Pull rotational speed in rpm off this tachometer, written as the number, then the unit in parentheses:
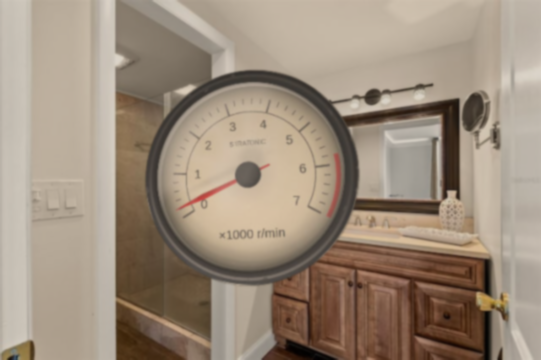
200 (rpm)
